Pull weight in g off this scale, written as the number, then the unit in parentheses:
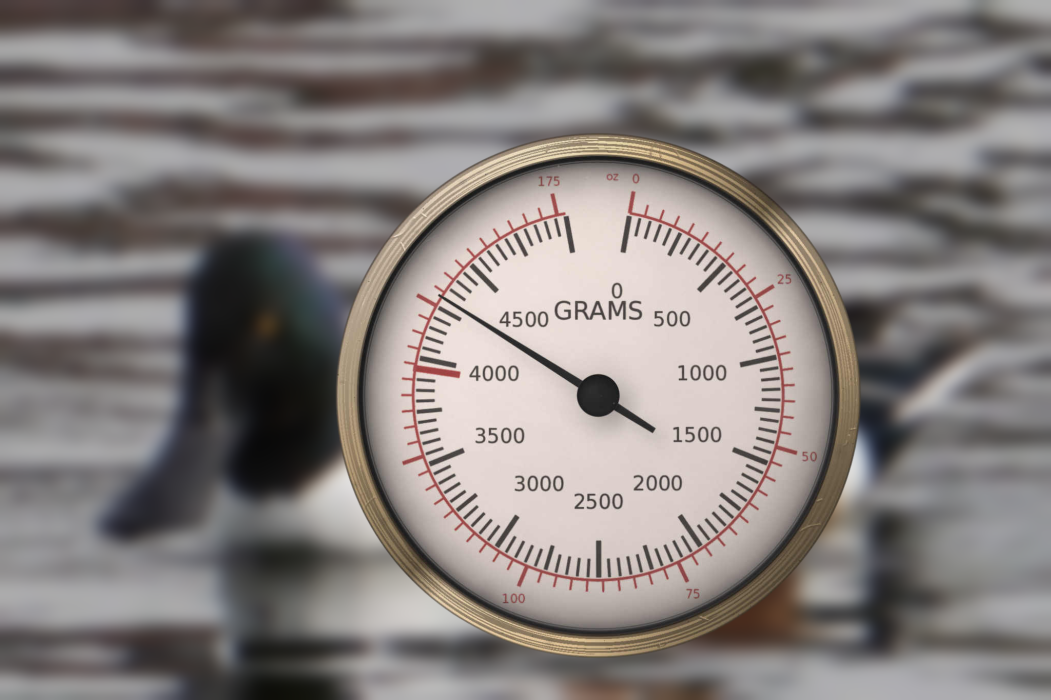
4300 (g)
